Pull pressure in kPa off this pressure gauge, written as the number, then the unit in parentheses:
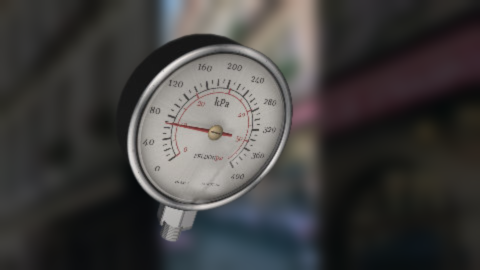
70 (kPa)
